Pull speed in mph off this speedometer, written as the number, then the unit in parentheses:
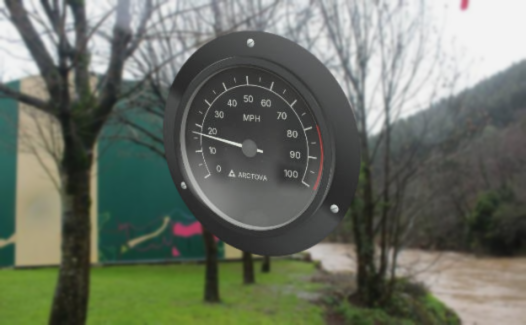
17.5 (mph)
